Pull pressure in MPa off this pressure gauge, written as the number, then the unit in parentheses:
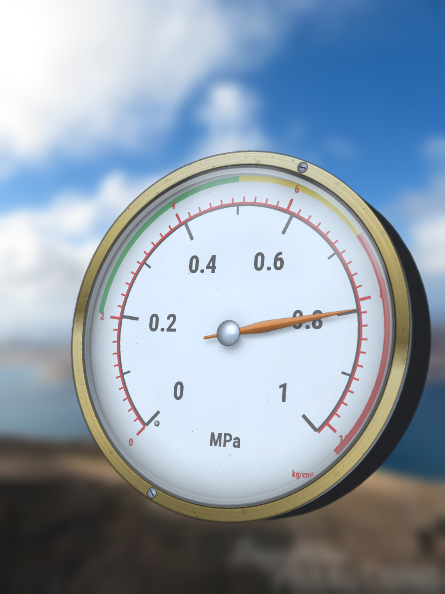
0.8 (MPa)
